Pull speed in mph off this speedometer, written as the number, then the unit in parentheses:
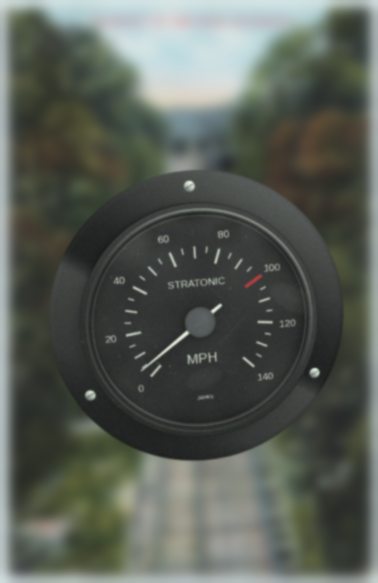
5 (mph)
